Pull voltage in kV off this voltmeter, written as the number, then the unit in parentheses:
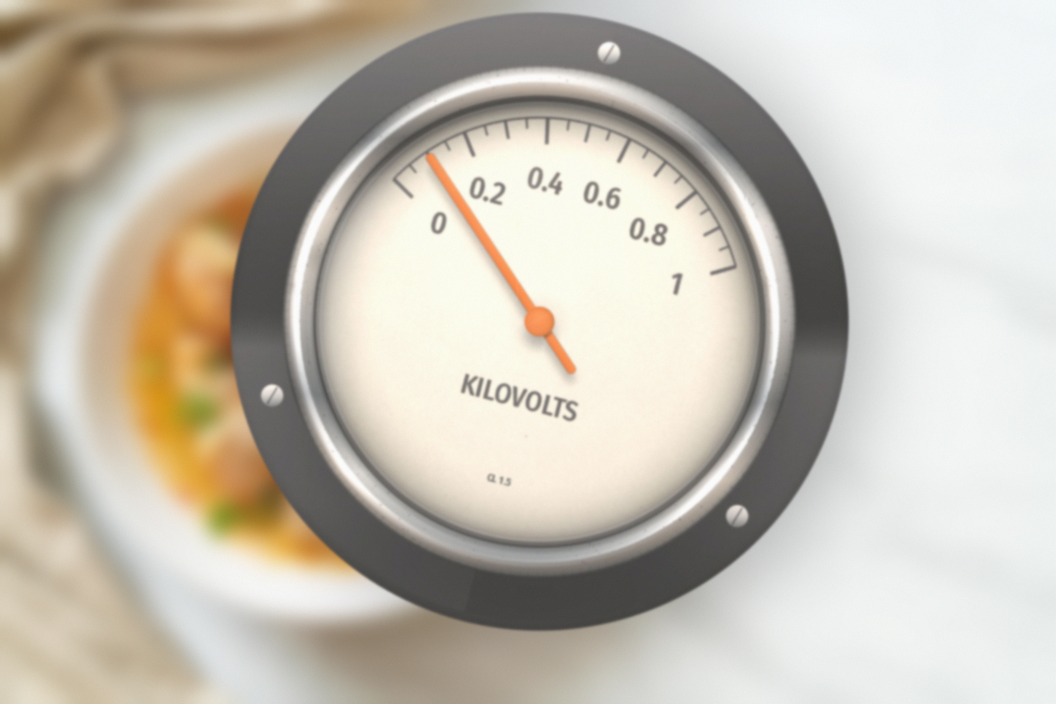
0.1 (kV)
